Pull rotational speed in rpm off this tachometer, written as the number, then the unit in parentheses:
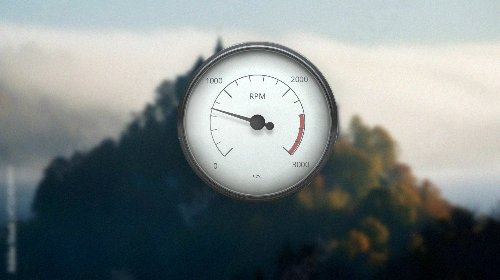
700 (rpm)
